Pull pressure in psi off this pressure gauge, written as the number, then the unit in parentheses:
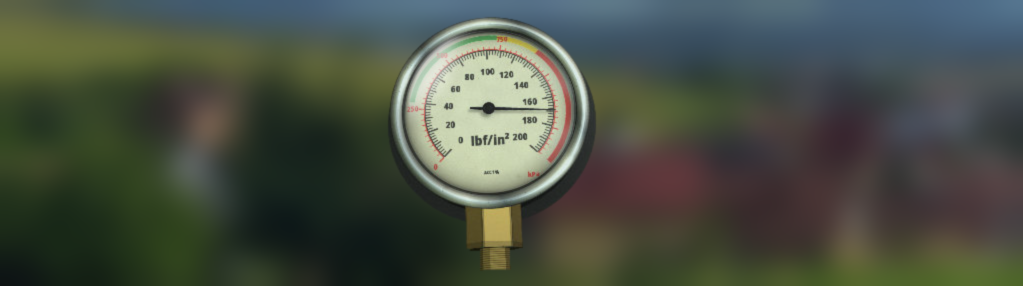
170 (psi)
